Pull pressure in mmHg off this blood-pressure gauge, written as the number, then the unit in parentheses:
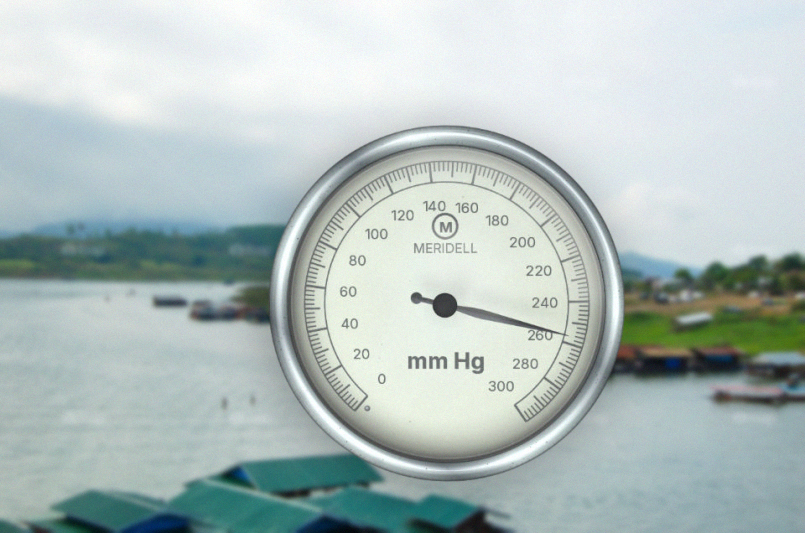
256 (mmHg)
